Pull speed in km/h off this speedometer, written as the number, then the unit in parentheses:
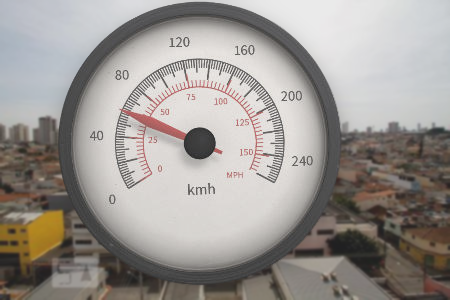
60 (km/h)
